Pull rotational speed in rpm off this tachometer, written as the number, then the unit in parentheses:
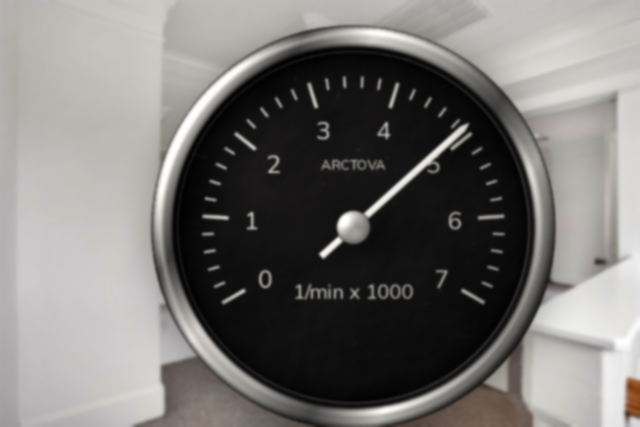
4900 (rpm)
